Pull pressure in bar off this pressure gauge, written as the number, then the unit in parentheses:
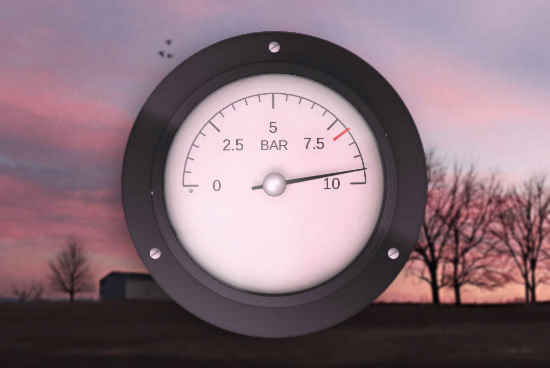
9.5 (bar)
